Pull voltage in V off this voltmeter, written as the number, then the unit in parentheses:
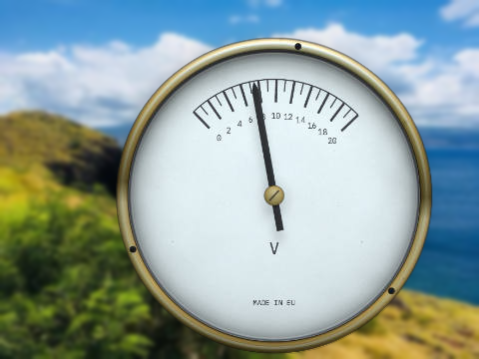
7.5 (V)
